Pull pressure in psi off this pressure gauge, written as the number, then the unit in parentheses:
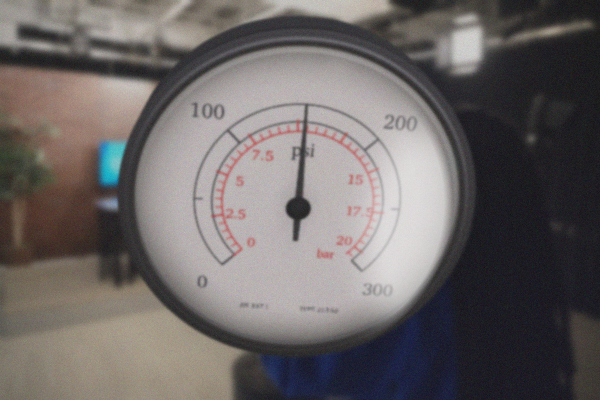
150 (psi)
